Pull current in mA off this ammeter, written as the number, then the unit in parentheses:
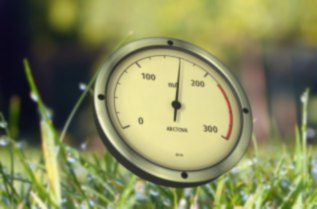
160 (mA)
